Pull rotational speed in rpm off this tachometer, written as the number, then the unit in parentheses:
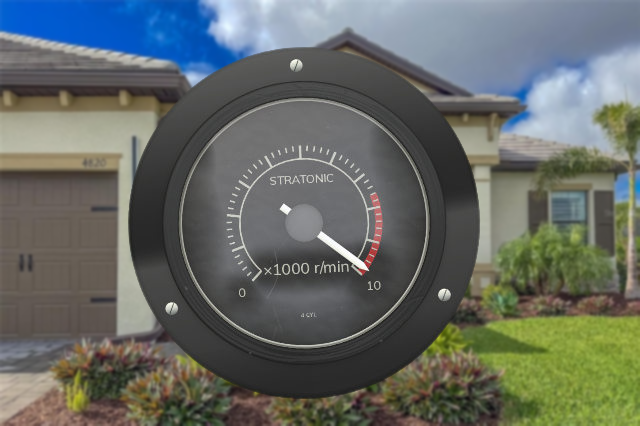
9800 (rpm)
